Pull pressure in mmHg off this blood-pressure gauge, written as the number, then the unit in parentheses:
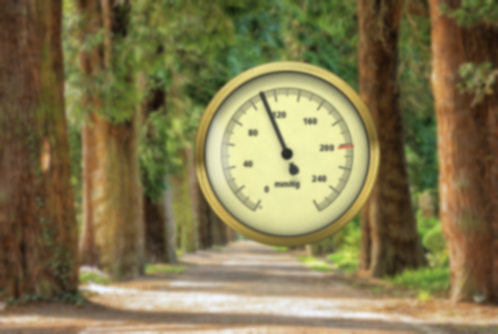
110 (mmHg)
